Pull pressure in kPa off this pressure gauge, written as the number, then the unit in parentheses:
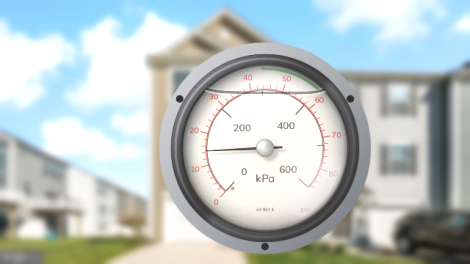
100 (kPa)
